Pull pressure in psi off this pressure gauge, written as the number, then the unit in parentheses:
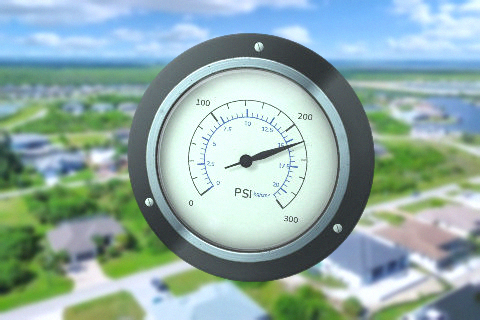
220 (psi)
